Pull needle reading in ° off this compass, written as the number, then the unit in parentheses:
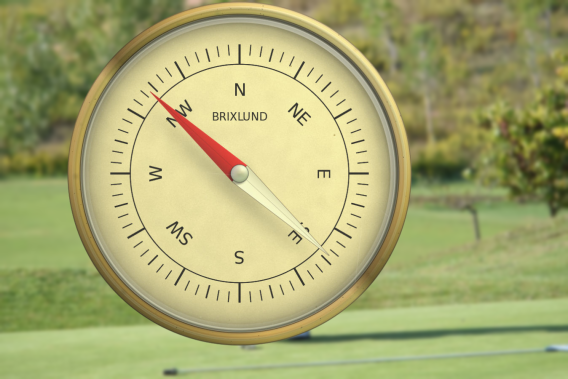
312.5 (°)
